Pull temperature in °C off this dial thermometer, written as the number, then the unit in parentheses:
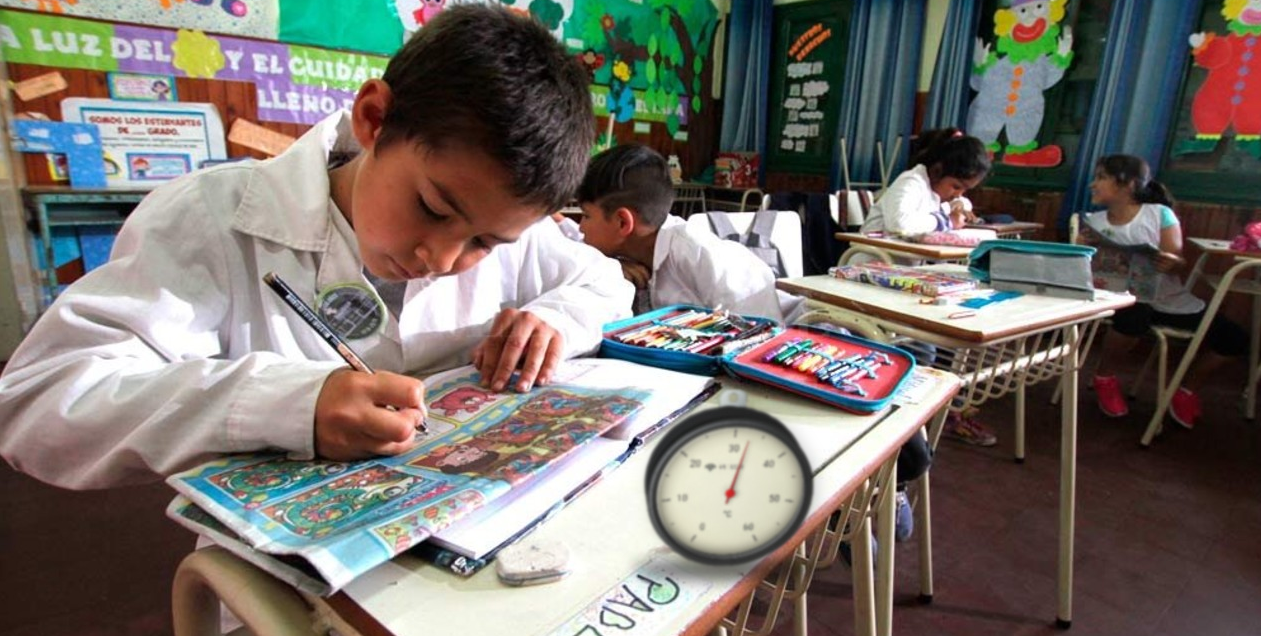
32.5 (°C)
